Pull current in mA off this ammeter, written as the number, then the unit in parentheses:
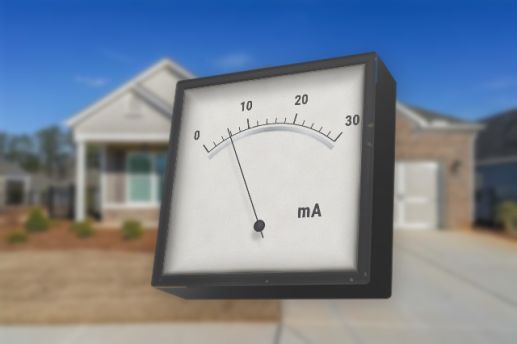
6 (mA)
